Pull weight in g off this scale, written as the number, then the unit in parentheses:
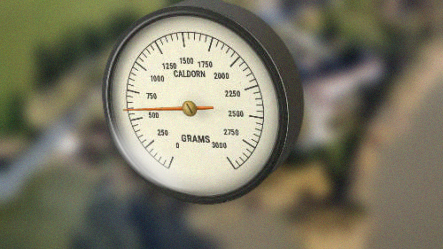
600 (g)
